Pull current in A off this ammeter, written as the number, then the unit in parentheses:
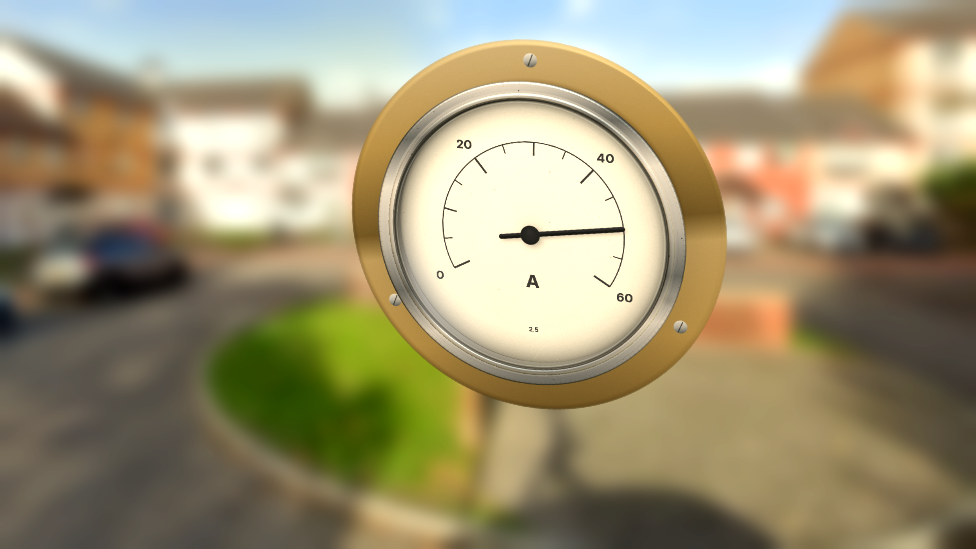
50 (A)
